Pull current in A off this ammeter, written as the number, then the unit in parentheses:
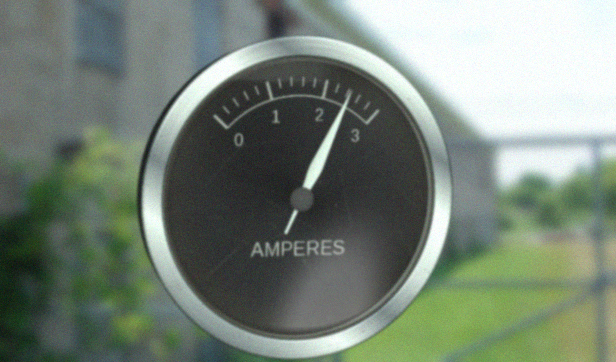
2.4 (A)
